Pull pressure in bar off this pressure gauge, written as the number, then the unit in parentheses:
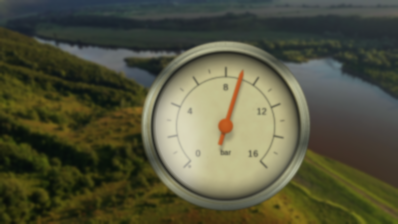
9 (bar)
